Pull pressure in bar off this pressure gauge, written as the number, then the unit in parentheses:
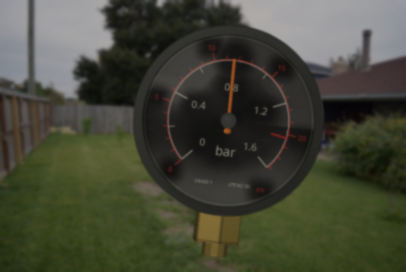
0.8 (bar)
